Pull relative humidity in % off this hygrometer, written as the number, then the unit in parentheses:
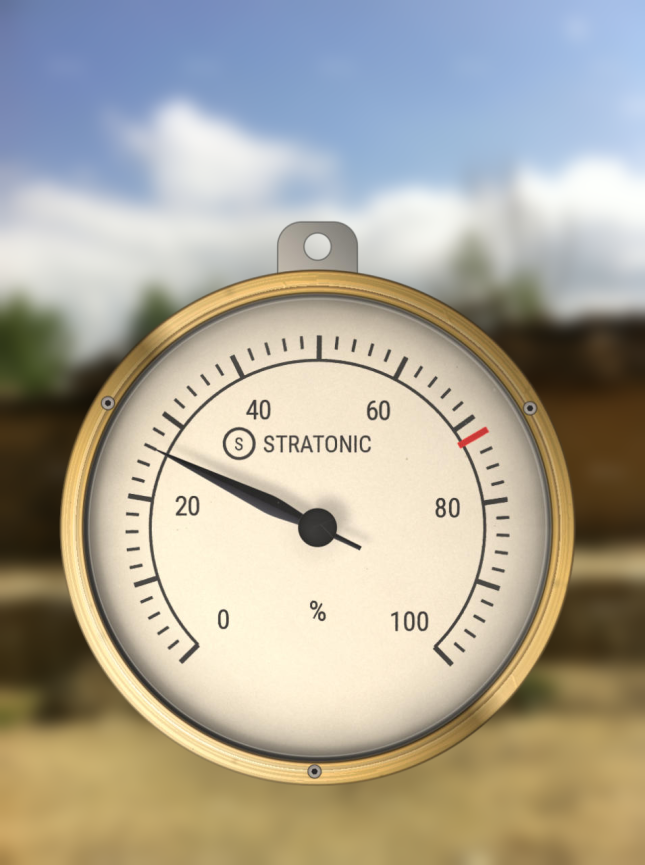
26 (%)
